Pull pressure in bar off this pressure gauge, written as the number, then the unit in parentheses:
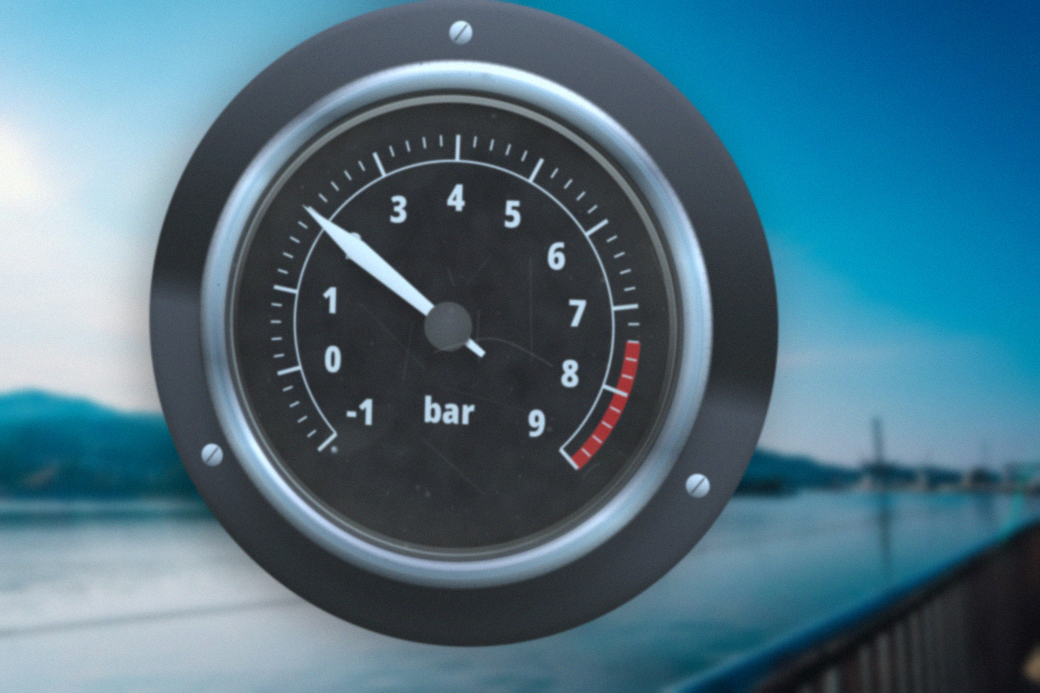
2 (bar)
